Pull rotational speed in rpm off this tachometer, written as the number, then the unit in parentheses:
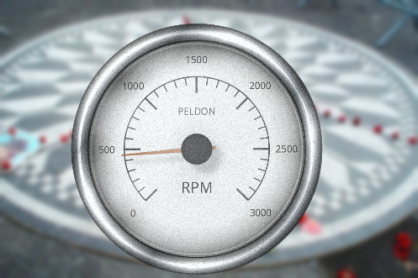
450 (rpm)
